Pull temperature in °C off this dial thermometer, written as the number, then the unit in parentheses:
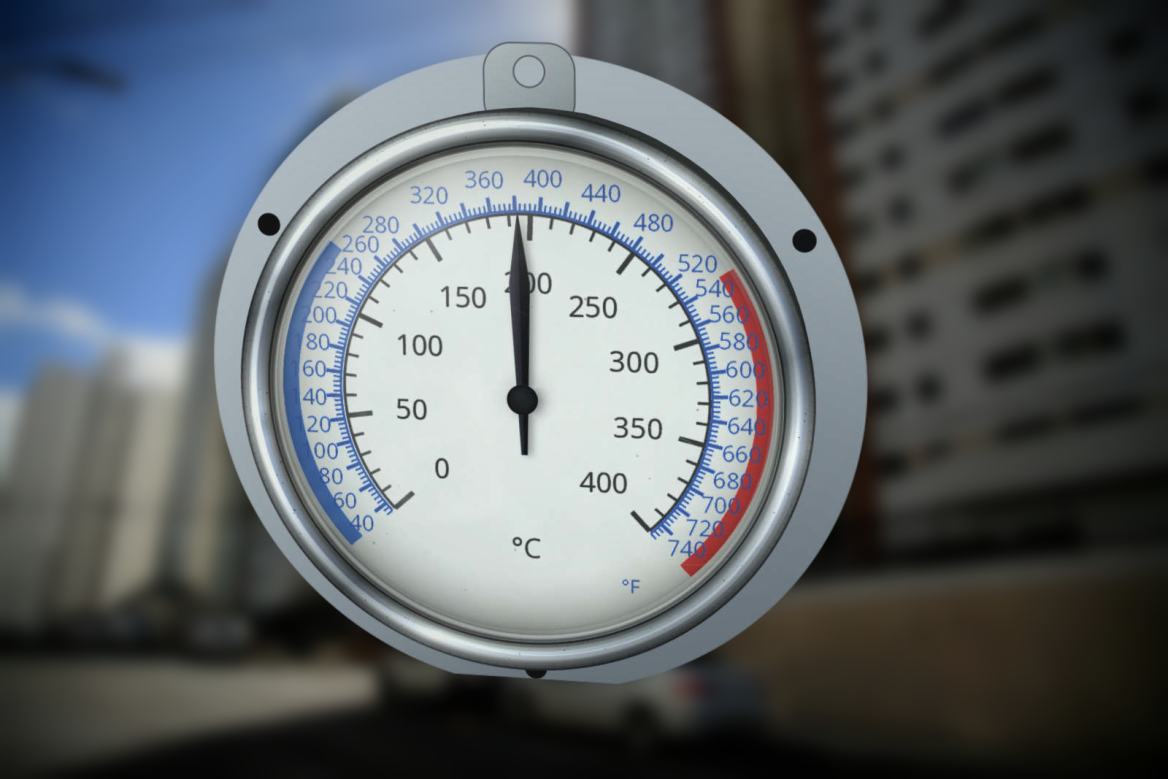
195 (°C)
